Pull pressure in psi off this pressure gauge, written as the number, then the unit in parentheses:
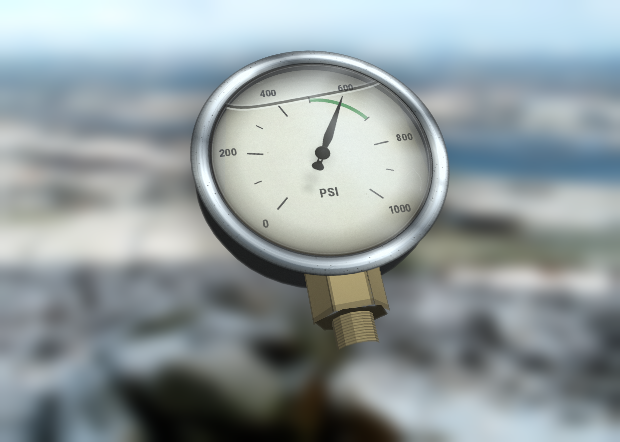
600 (psi)
